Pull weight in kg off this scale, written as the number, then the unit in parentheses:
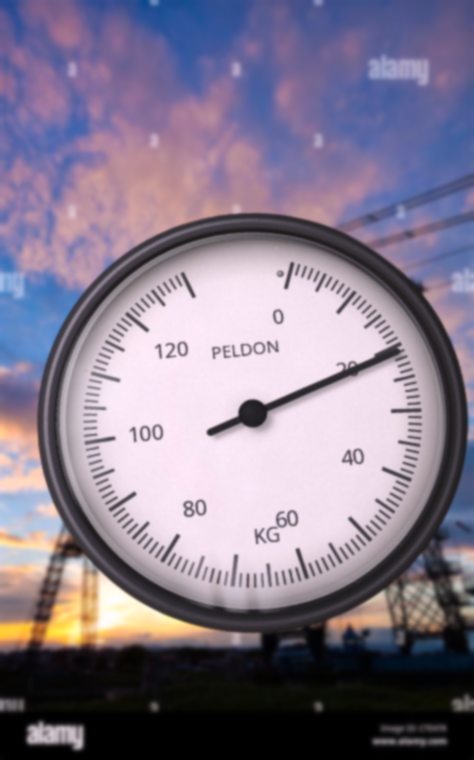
21 (kg)
